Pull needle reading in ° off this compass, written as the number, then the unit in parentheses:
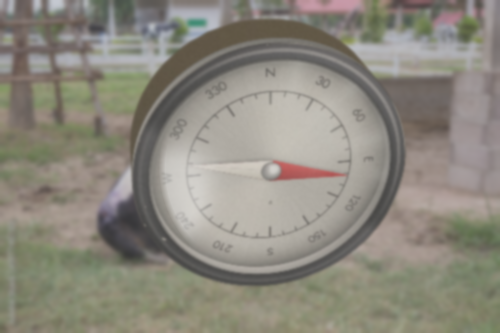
100 (°)
